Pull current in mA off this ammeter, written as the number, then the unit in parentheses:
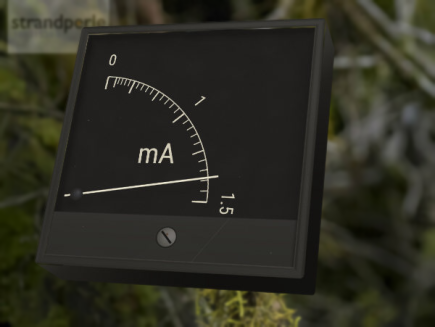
1.4 (mA)
